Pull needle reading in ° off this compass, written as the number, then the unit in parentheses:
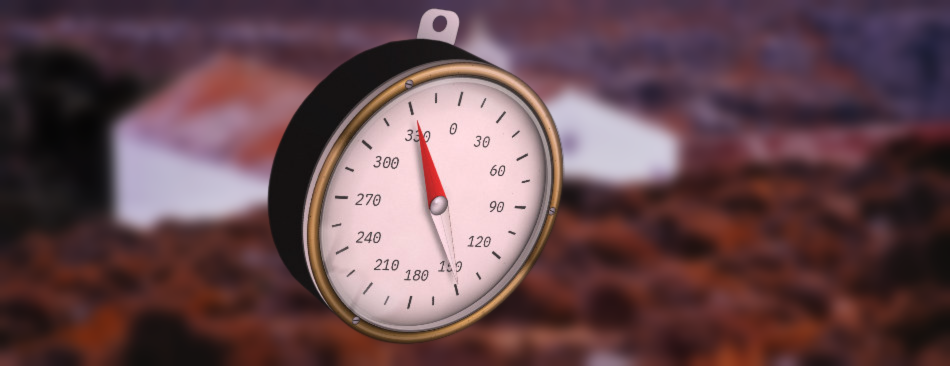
330 (°)
